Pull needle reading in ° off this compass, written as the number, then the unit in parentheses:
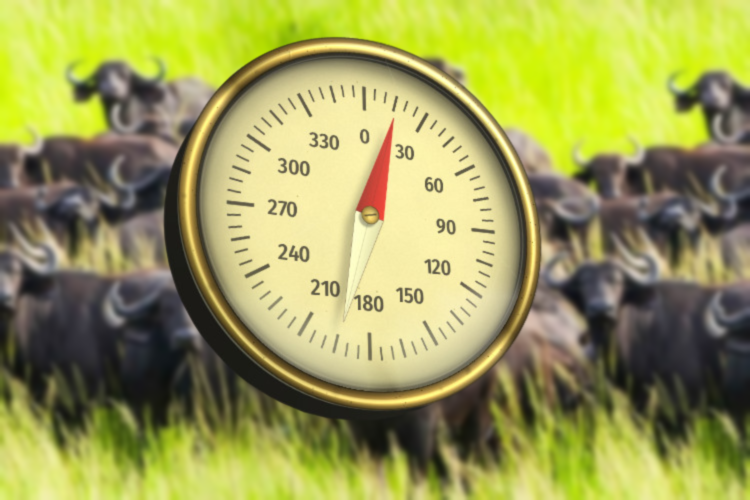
15 (°)
